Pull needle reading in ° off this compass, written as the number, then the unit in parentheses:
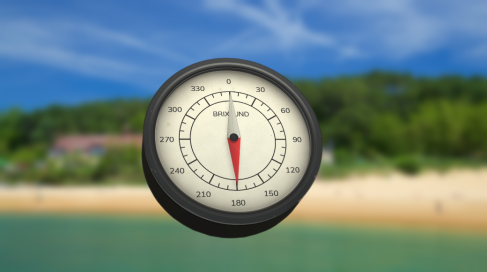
180 (°)
